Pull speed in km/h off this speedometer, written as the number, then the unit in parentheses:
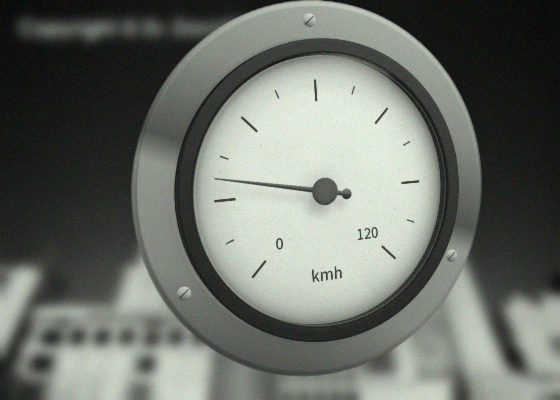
25 (km/h)
